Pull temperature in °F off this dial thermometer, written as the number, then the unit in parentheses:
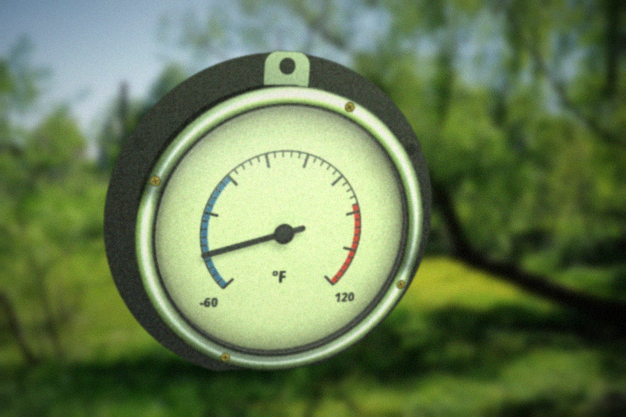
-40 (°F)
